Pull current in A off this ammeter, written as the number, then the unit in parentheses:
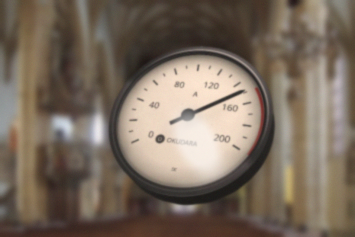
150 (A)
